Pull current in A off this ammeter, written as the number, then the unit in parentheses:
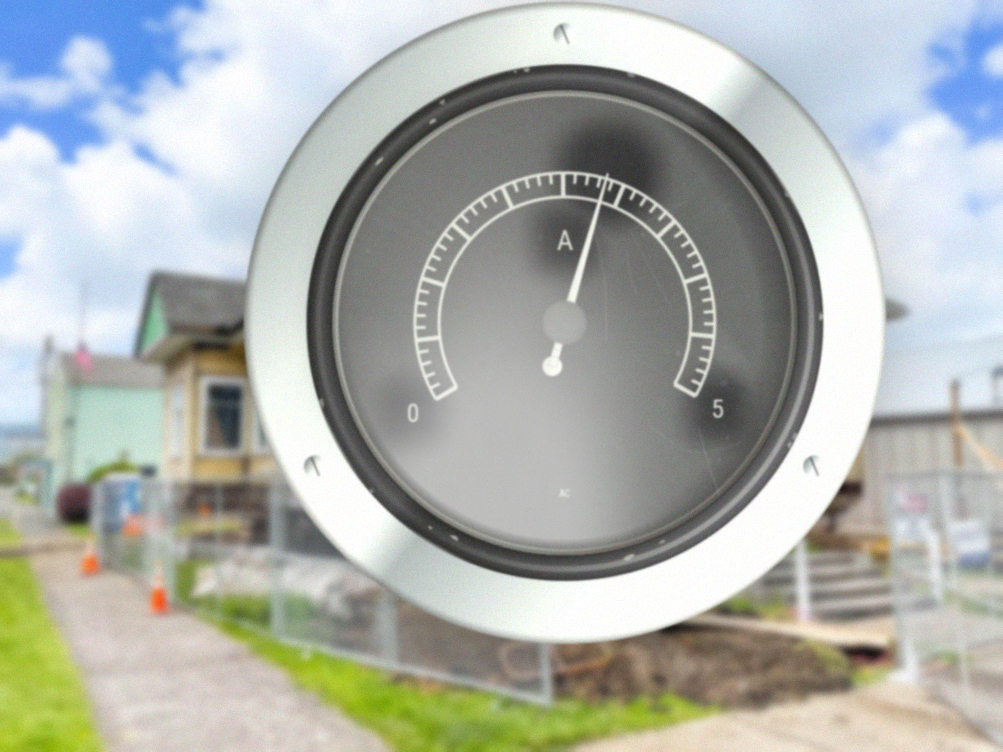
2.85 (A)
